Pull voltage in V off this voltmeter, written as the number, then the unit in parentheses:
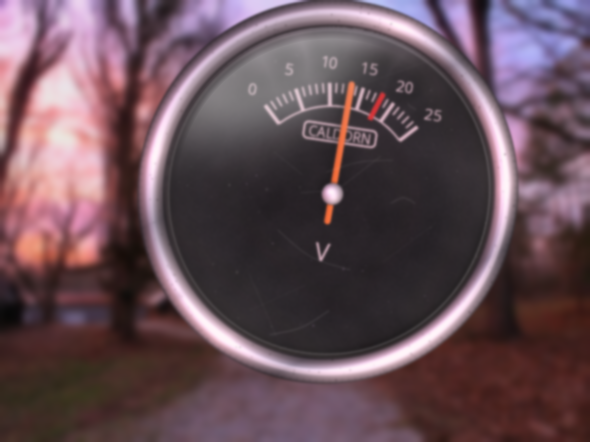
13 (V)
